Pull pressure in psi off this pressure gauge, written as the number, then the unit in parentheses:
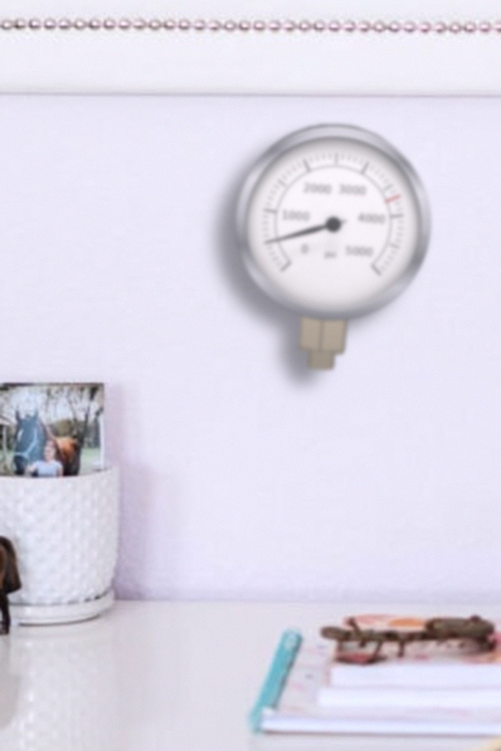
500 (psi)
